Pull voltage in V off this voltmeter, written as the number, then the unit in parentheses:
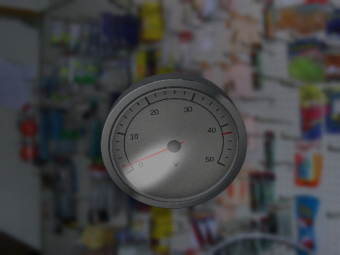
2 (V)
